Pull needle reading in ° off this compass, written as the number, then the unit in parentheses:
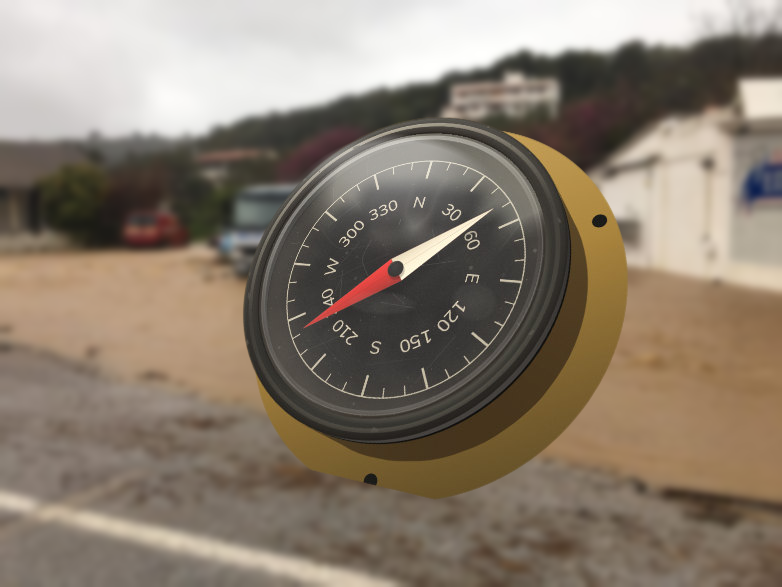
230 (°)
